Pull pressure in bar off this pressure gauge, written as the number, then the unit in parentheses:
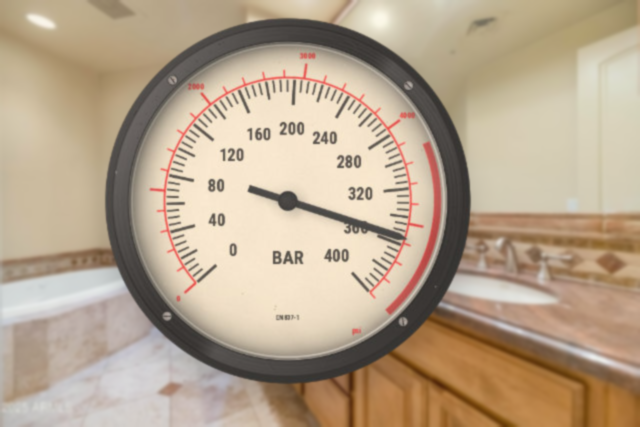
355 (bar)
